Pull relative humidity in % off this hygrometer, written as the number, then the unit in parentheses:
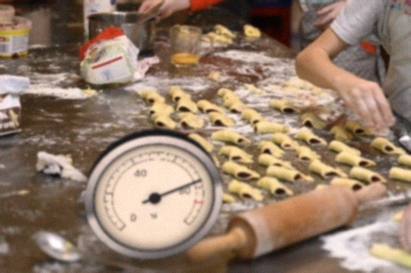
76 (%)
